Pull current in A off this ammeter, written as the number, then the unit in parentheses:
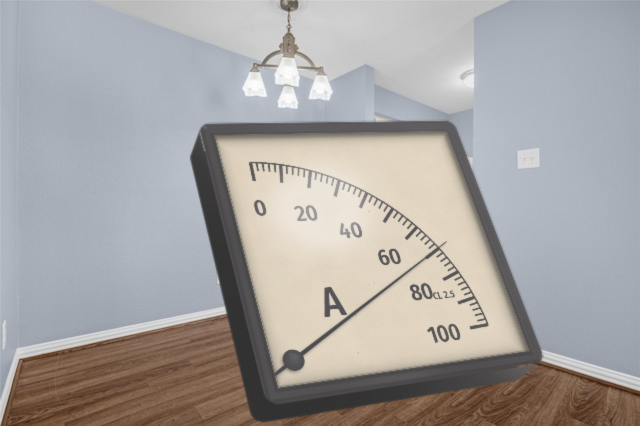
70 (A)
